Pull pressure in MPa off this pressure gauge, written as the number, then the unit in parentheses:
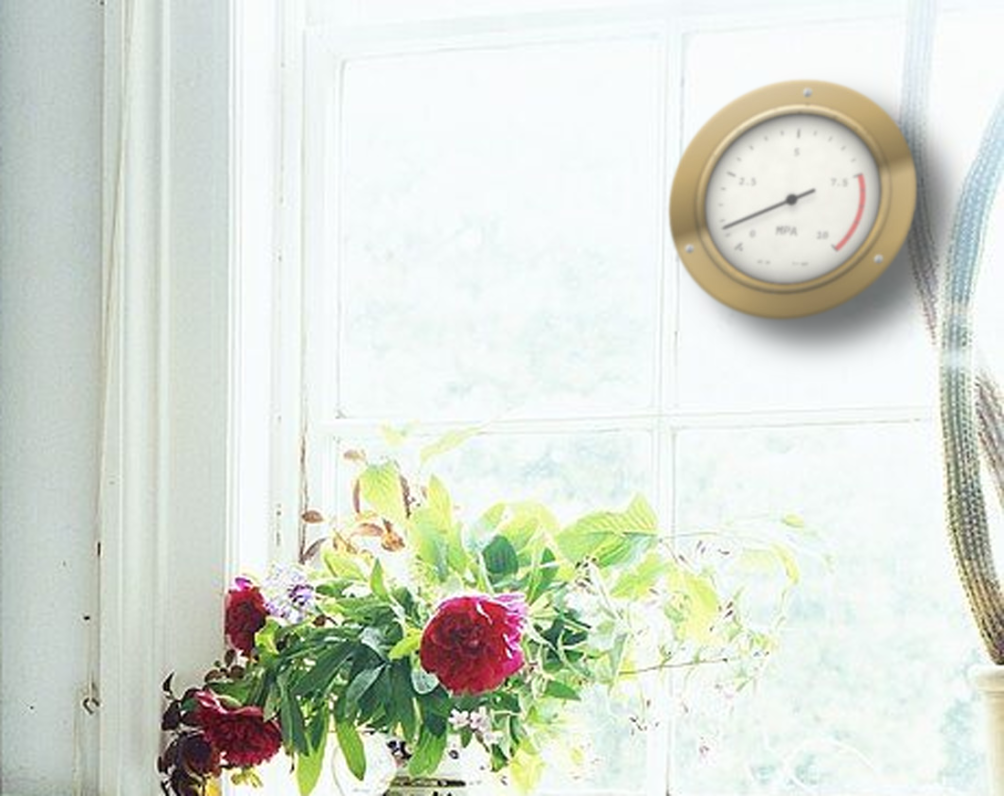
0.75 (MPa)
